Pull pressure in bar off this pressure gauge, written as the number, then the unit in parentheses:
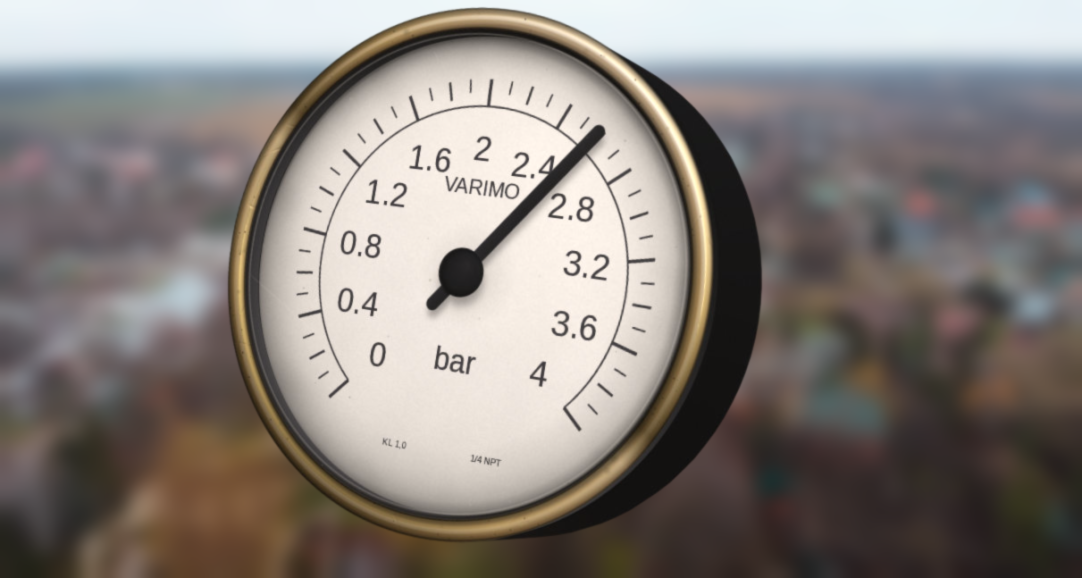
2.6 (bar)
